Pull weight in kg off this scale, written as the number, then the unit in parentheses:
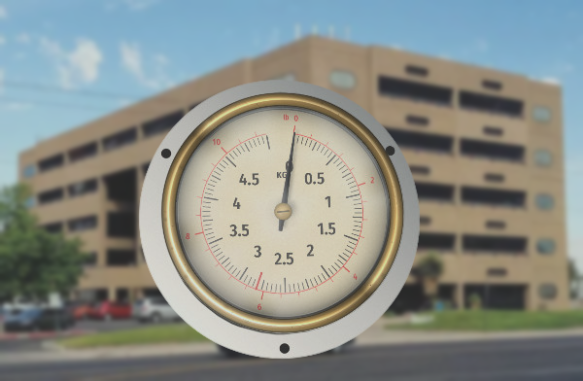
0 (kg)
